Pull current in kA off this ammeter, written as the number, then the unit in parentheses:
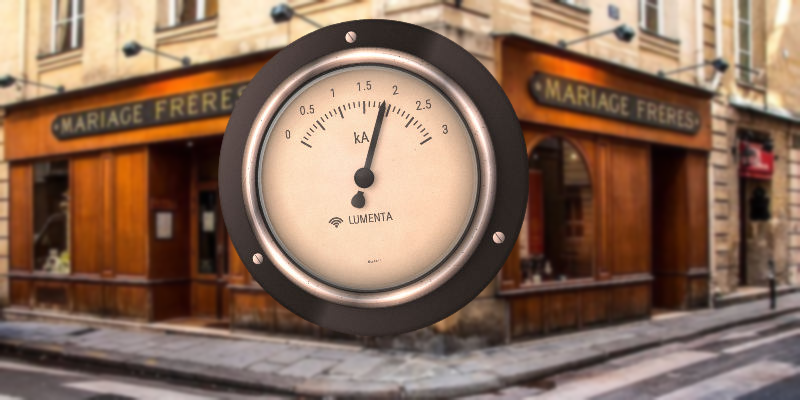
1.9 (kA)
